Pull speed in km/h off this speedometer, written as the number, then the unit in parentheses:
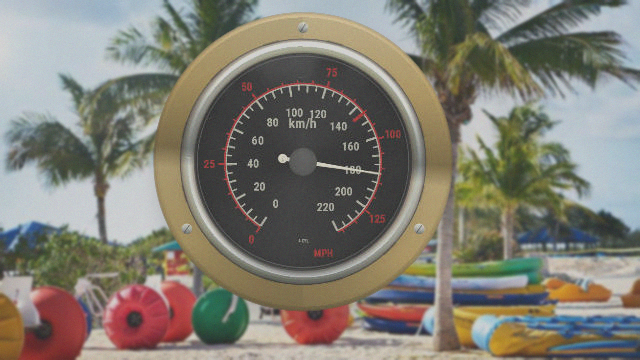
180 (km/h)
